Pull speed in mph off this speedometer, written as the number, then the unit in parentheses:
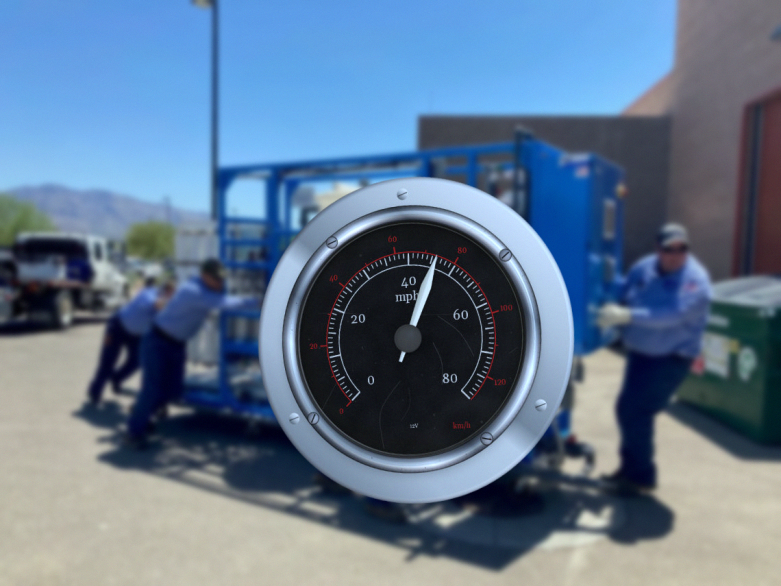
46 (mph)
